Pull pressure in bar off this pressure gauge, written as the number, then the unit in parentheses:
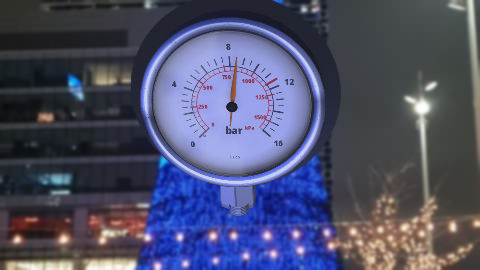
8.5 (bar)
